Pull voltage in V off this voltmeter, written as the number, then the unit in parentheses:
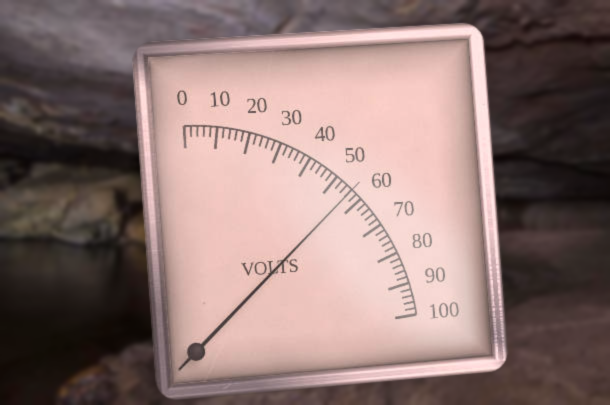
56 (V)
